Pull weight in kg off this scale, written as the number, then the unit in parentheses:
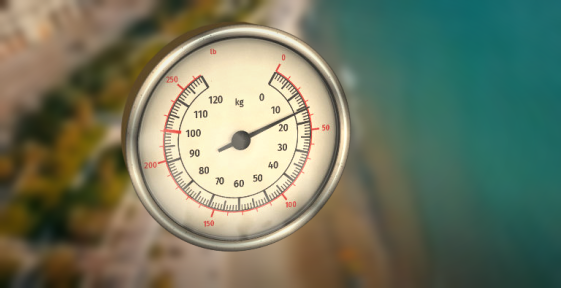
15 (kg)
